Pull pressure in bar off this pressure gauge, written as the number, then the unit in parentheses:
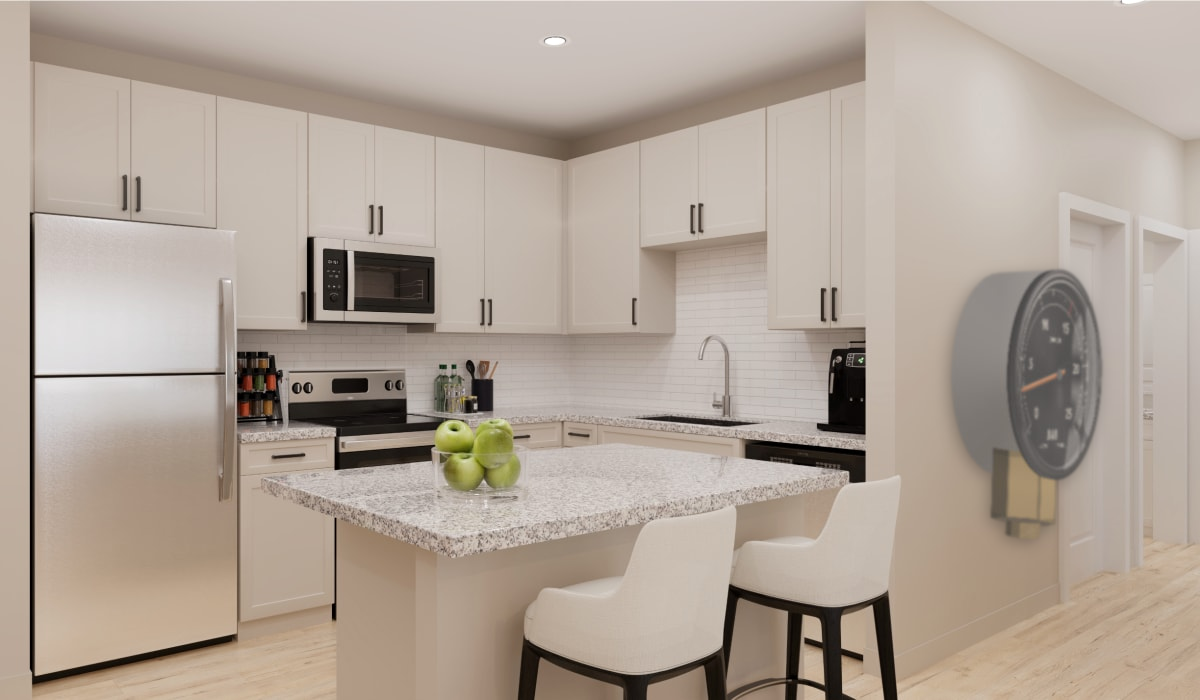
3 (bar)
